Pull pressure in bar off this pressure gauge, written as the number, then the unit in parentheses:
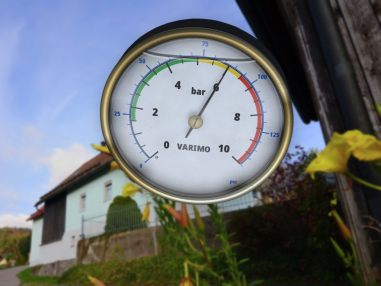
6 (bar)
